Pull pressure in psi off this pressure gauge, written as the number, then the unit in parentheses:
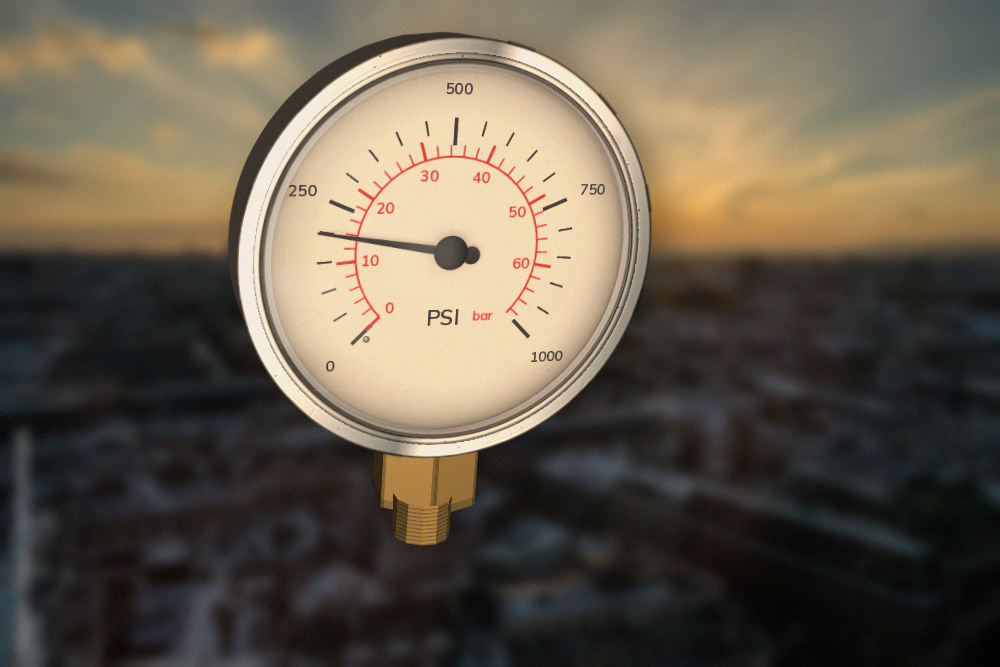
200 (psi)
